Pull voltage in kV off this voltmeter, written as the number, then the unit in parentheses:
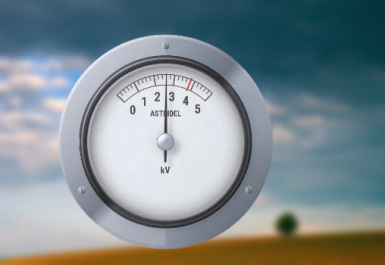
2.6 (kV)
